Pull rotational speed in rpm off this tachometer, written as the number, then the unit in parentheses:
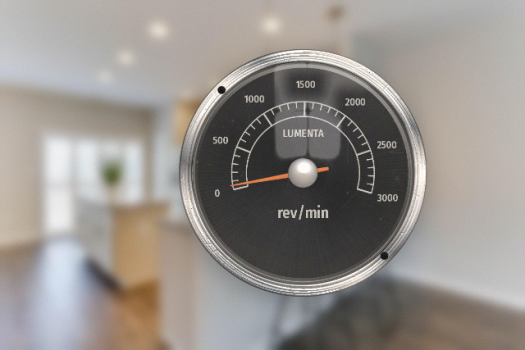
50 (rpm)
